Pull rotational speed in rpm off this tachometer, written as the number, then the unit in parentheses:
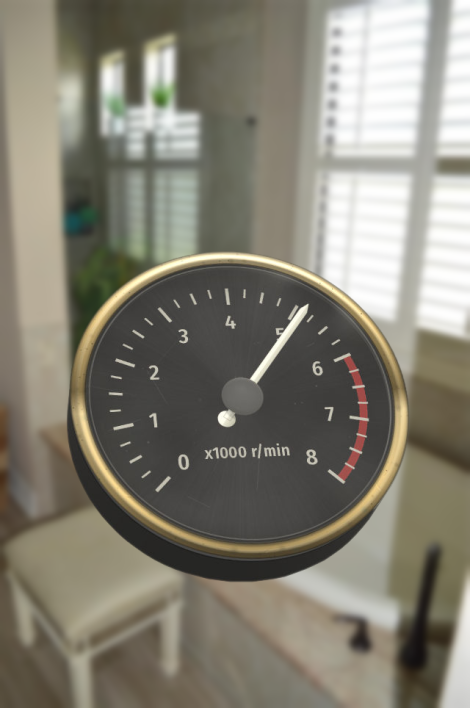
5125 (rpm)
